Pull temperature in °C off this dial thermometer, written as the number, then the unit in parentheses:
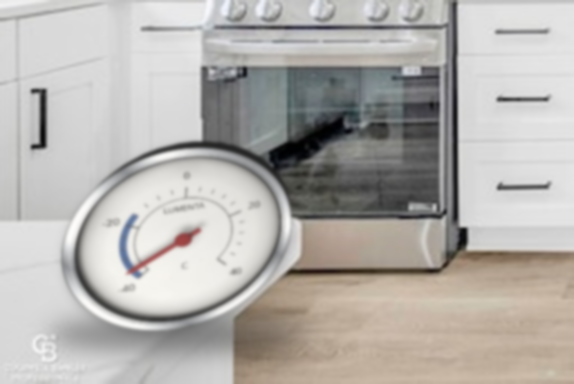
-36 (°C)
